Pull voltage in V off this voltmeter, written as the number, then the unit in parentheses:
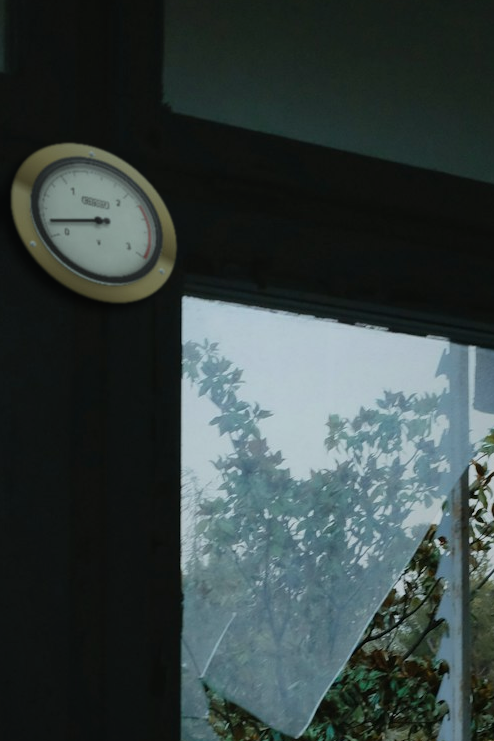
0.2 (V)
